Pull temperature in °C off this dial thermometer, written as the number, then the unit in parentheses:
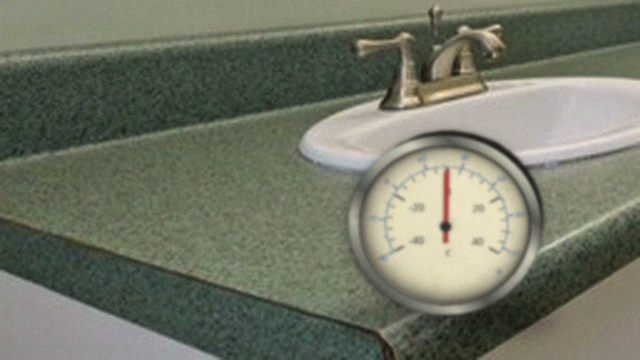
0 (°C)
